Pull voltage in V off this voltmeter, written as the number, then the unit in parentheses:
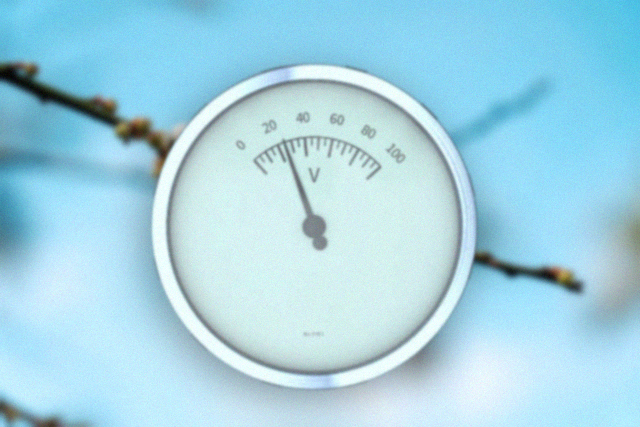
25 (V)
